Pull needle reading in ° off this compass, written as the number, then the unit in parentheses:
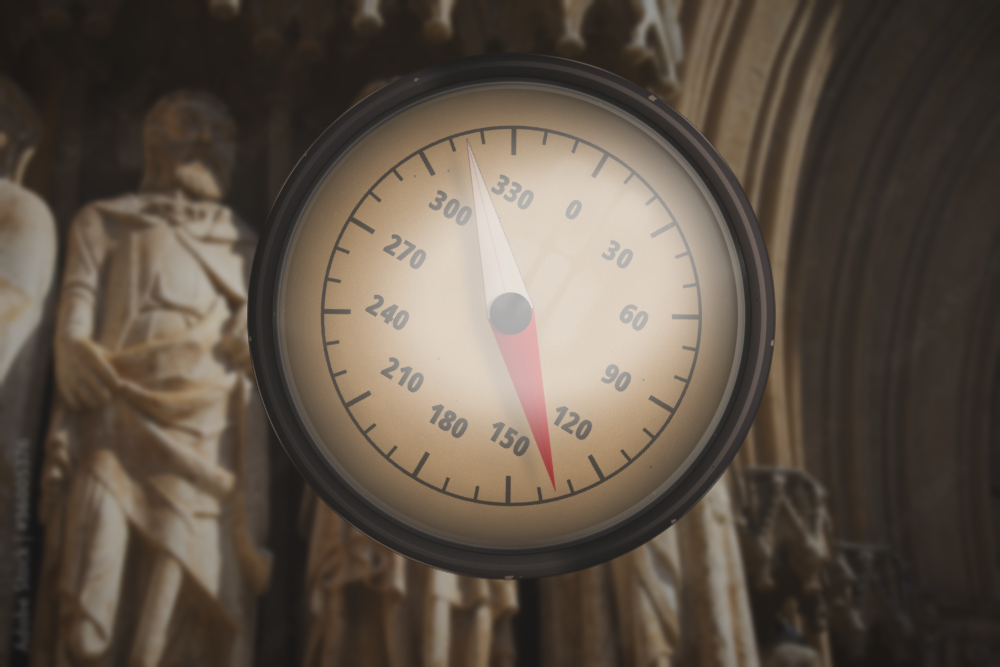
135 (°)
